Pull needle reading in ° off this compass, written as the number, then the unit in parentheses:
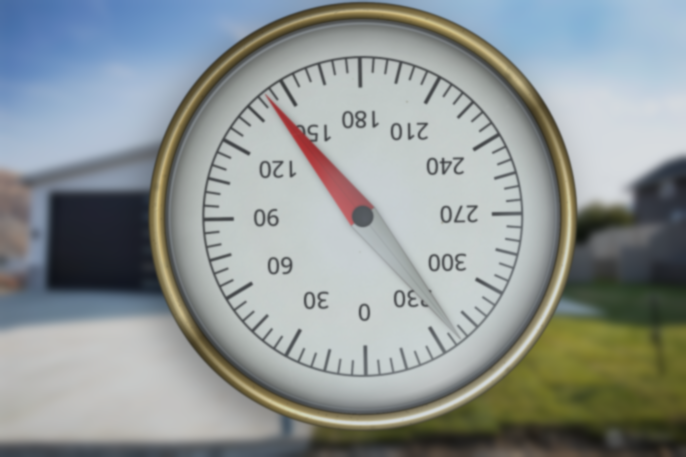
142.5 (°)
